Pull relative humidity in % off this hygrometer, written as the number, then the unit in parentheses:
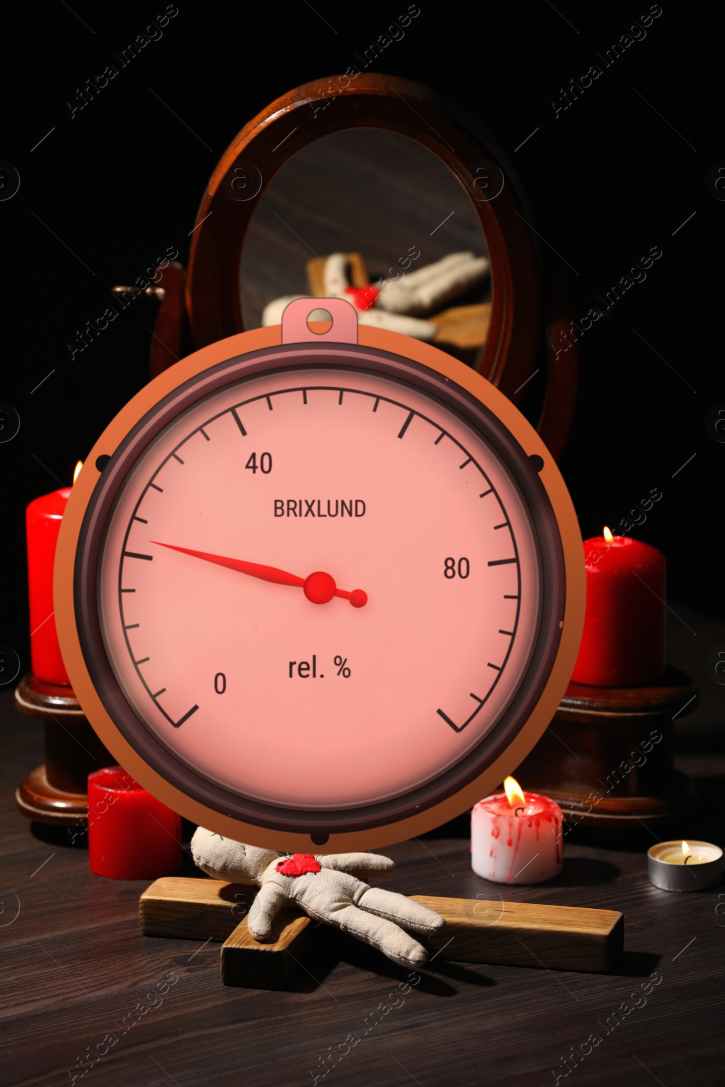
22 (%)
